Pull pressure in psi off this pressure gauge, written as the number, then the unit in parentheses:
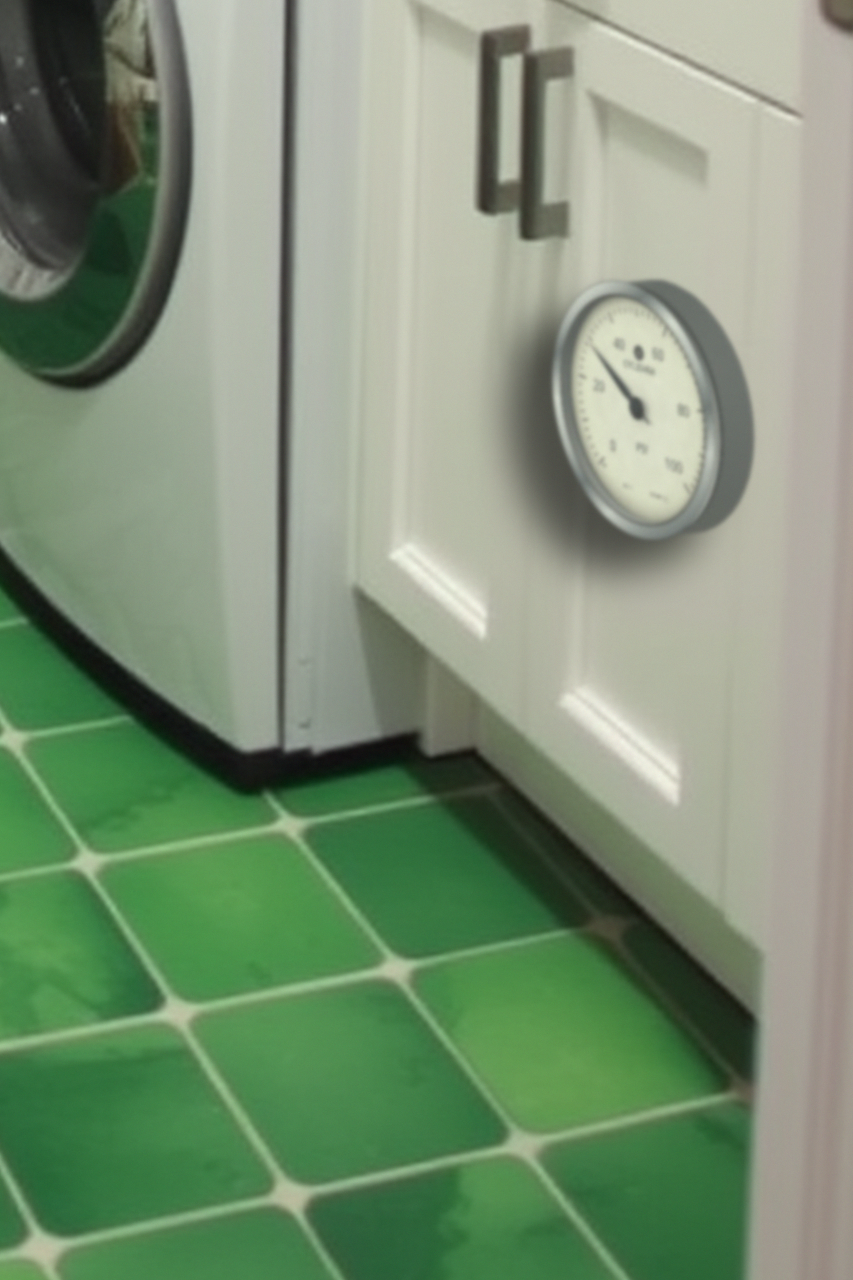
30 (psi)
